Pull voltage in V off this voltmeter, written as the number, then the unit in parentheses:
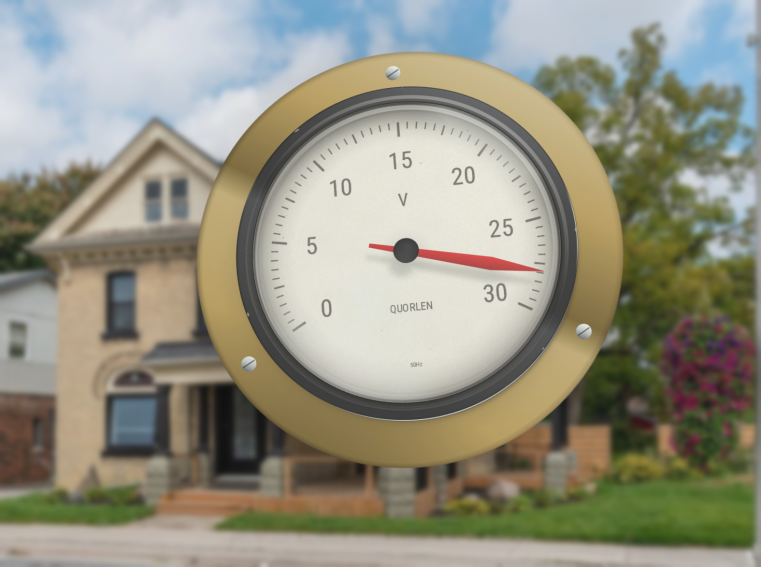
28 (V)
